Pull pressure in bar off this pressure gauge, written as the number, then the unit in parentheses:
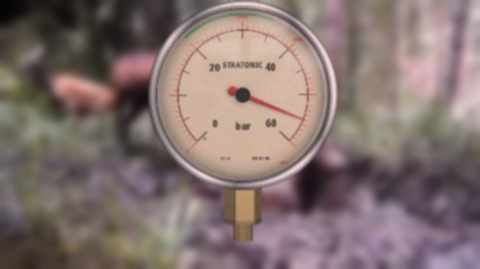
55 (bar)
